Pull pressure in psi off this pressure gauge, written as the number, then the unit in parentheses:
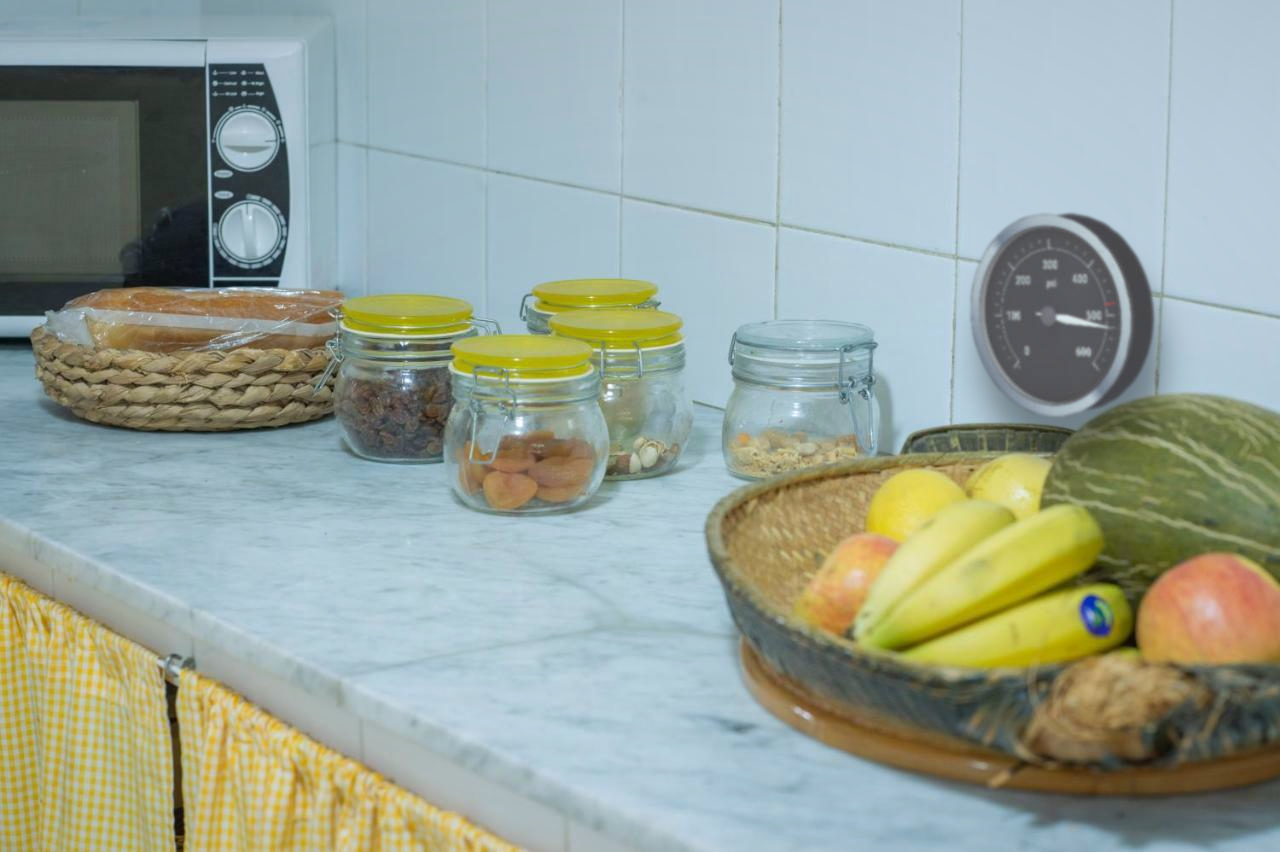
520 (psi)
